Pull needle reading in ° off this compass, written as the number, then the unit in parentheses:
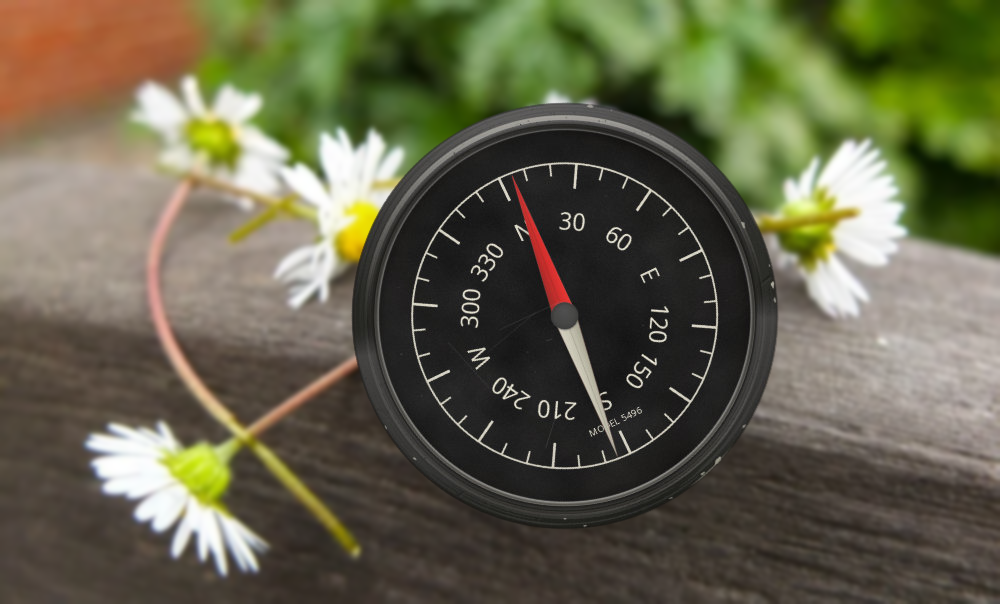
5 (°)
